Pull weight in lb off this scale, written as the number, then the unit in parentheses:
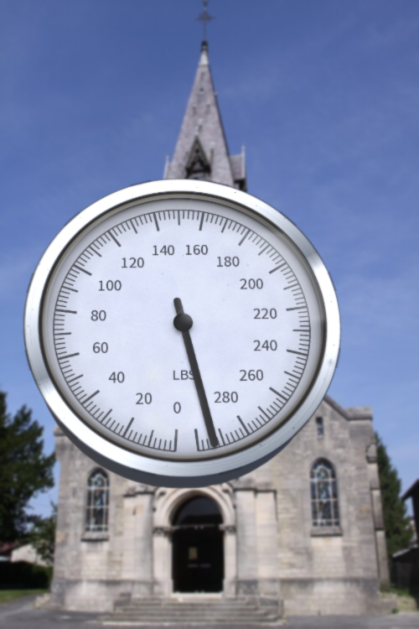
294 (lb)
